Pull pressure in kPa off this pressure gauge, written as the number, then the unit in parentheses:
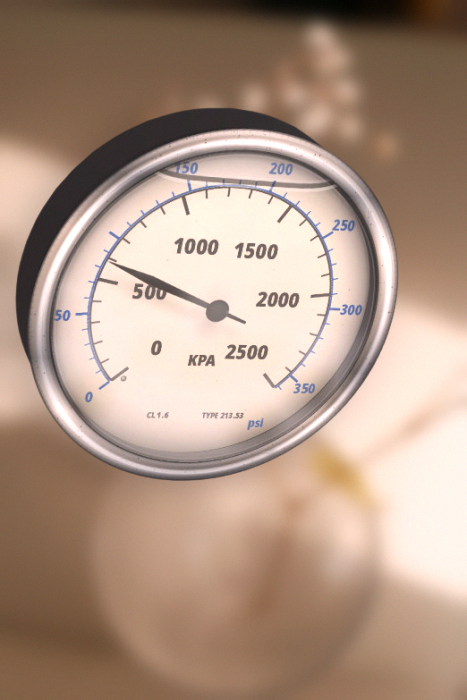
600 (kPa)
